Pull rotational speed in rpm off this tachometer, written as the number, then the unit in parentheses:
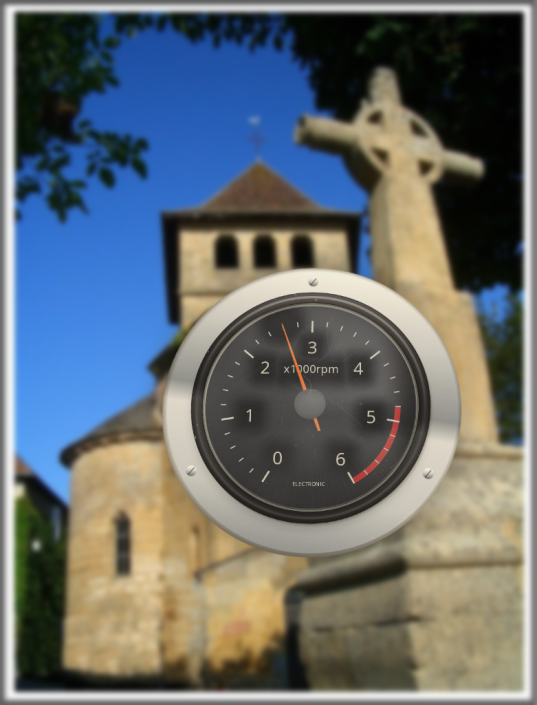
2600 (rpm)
